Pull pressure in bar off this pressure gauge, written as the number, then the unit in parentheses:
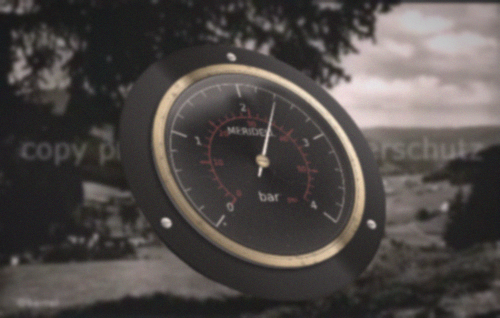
2.4 (bar)
